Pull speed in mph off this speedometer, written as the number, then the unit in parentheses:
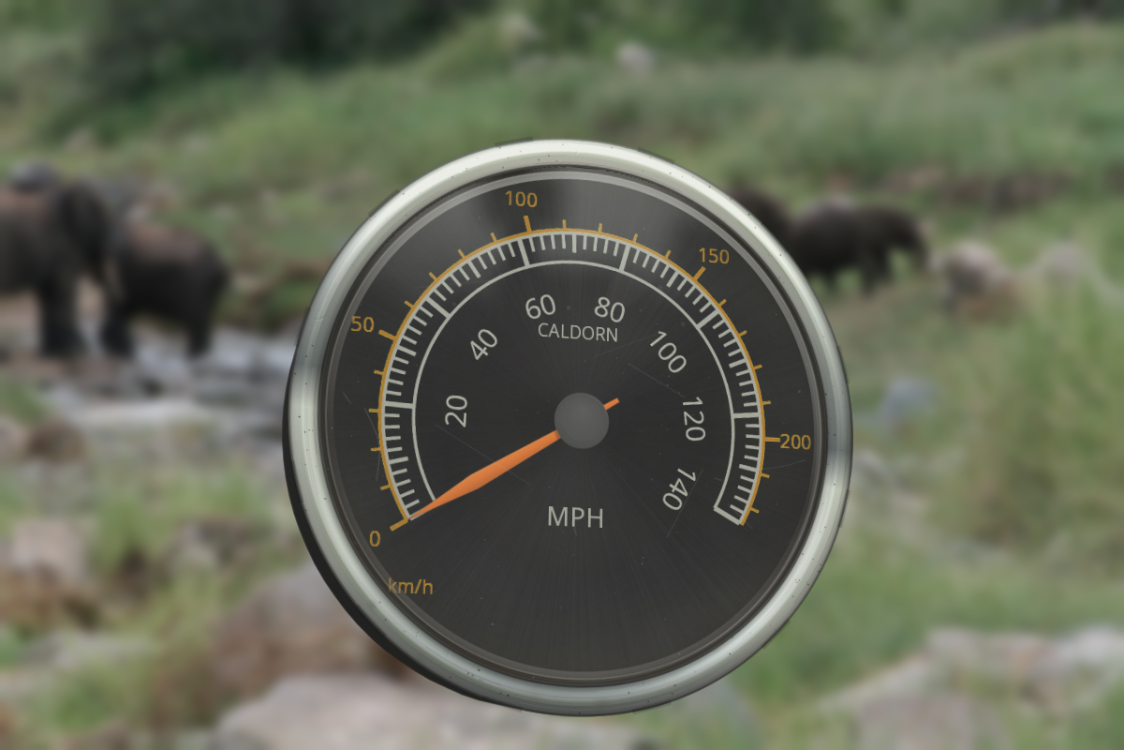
0 (mph)
